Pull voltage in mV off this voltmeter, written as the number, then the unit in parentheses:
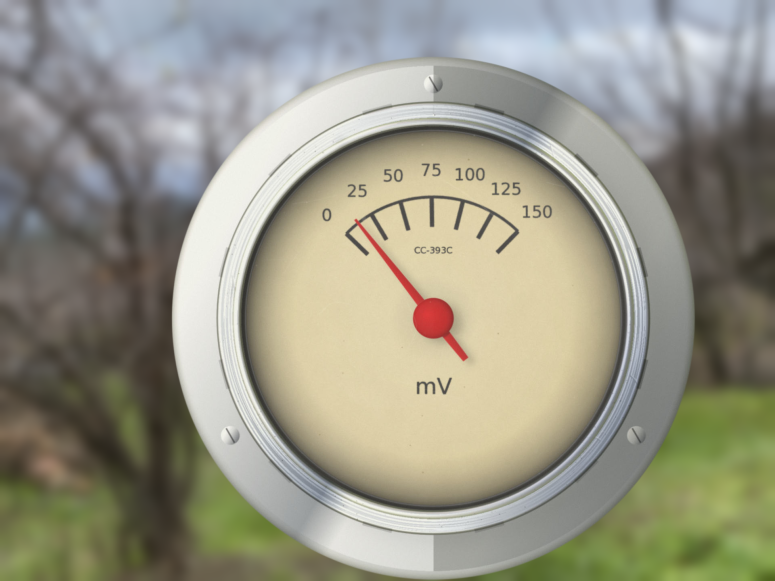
12.5 (mV)
